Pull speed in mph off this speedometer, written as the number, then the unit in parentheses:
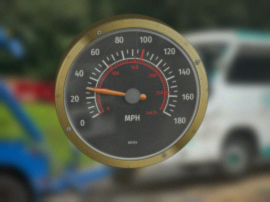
30 (mph)
